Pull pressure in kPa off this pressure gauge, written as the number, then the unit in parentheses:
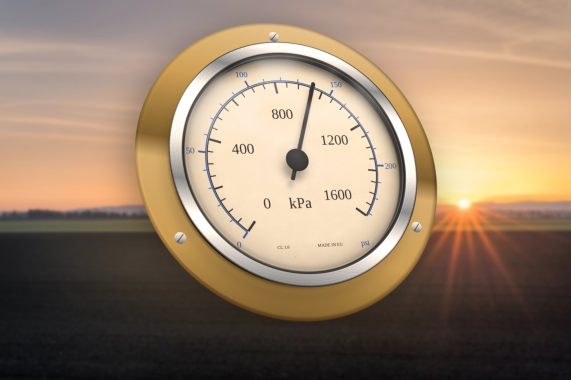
950 (kPa)
